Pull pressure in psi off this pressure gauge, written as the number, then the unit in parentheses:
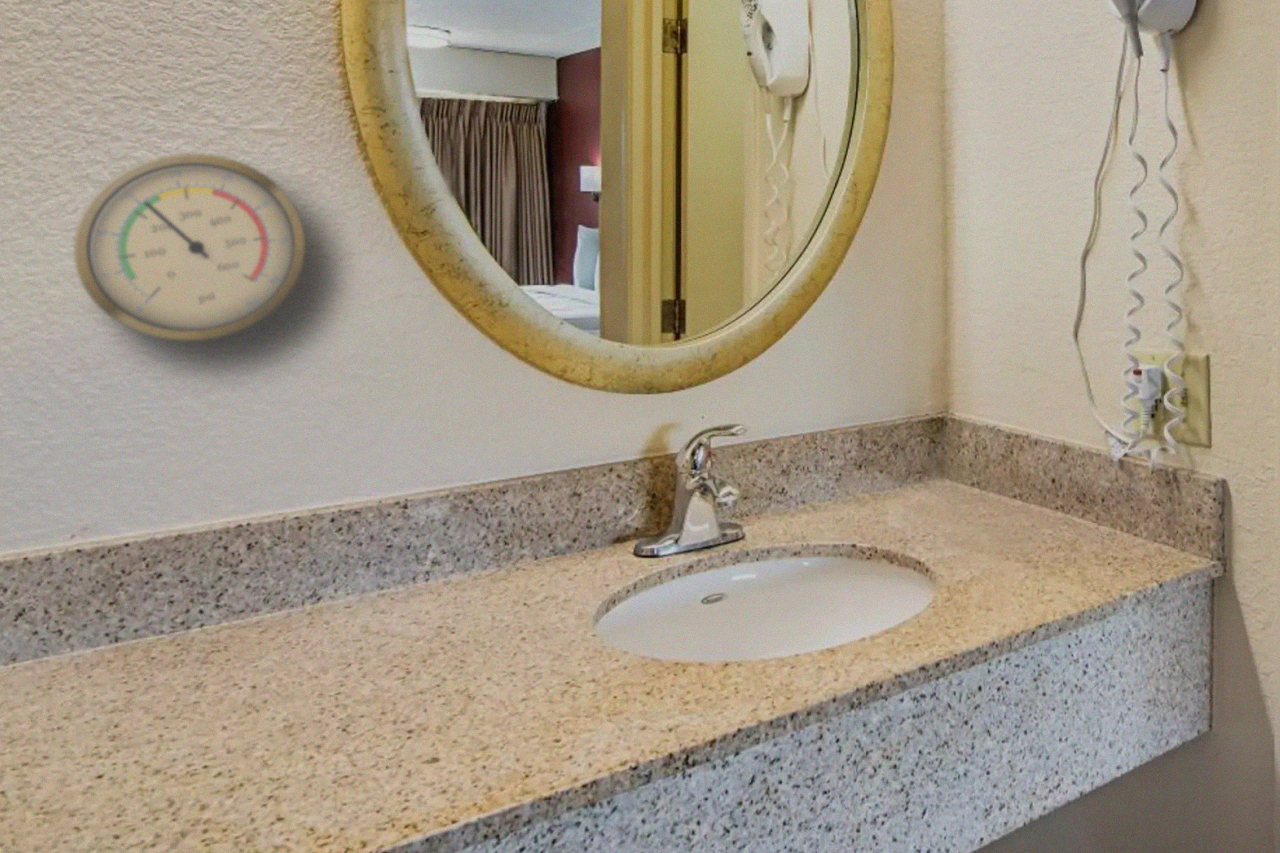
225 (psi)
